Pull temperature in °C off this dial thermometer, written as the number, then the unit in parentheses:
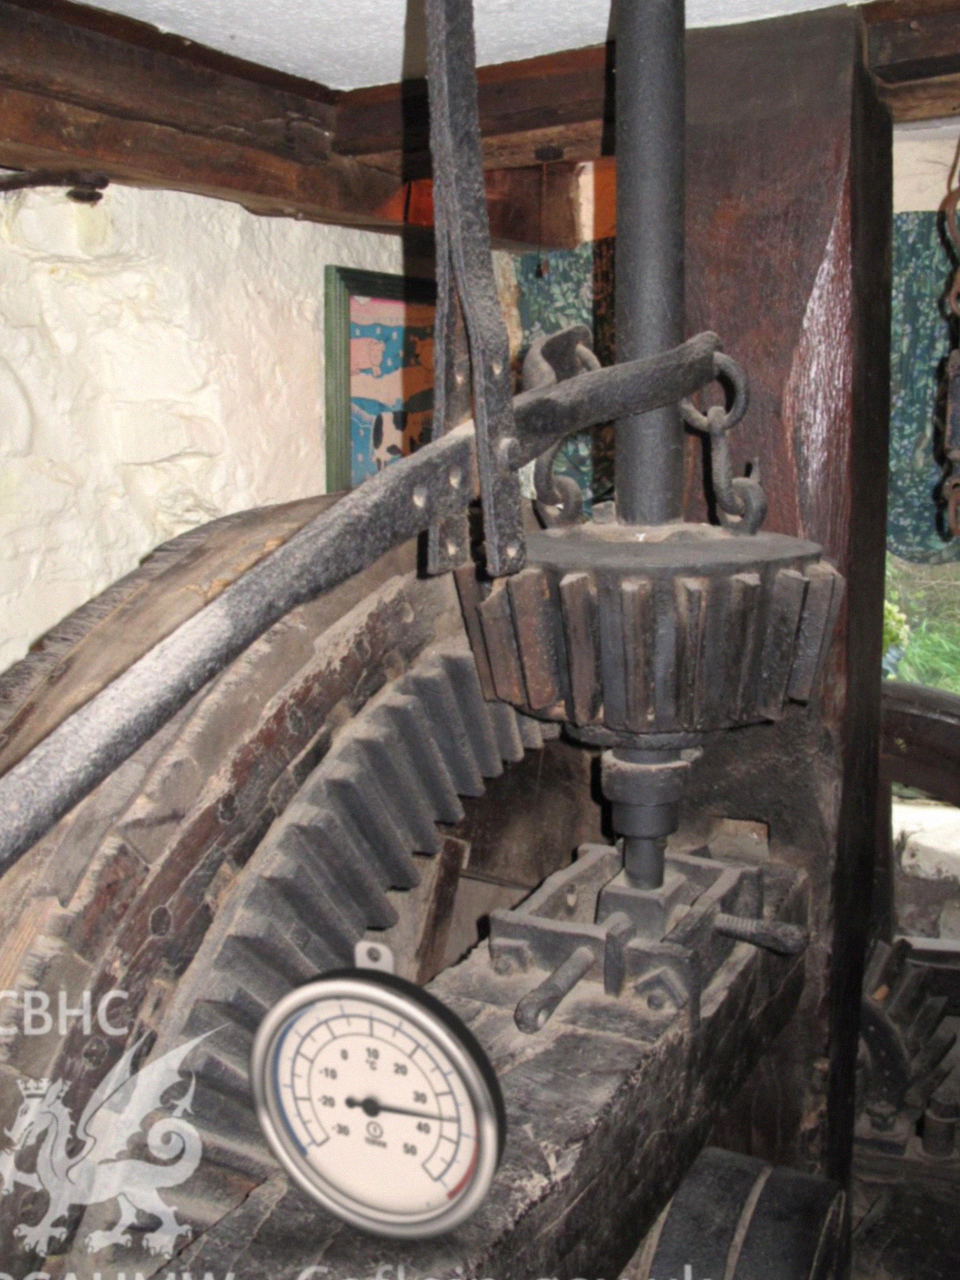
35 (°C)
